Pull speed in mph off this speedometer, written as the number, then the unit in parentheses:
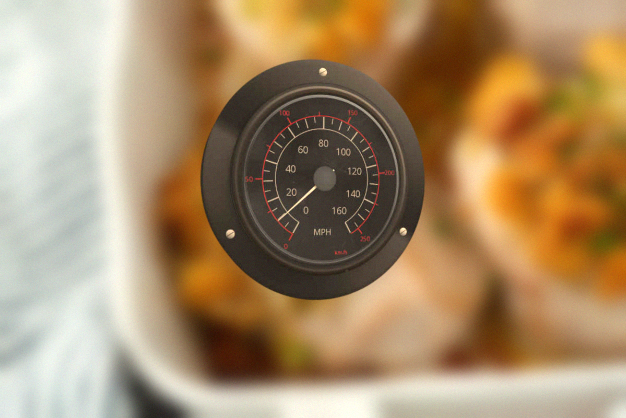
10 (mph)
